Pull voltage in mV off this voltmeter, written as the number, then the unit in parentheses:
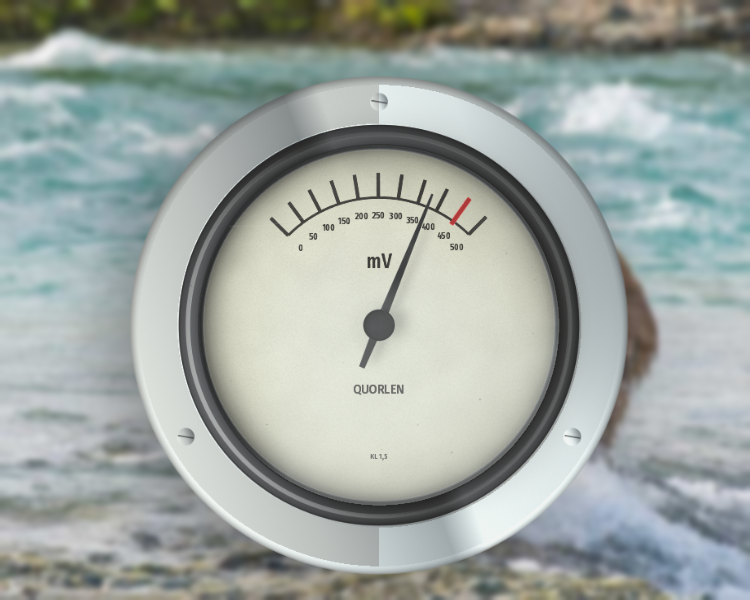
375 (mV)
